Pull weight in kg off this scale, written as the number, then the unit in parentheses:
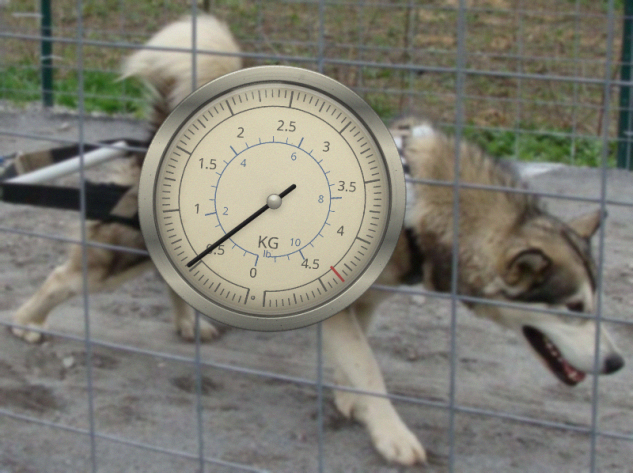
0.55 (kg)
